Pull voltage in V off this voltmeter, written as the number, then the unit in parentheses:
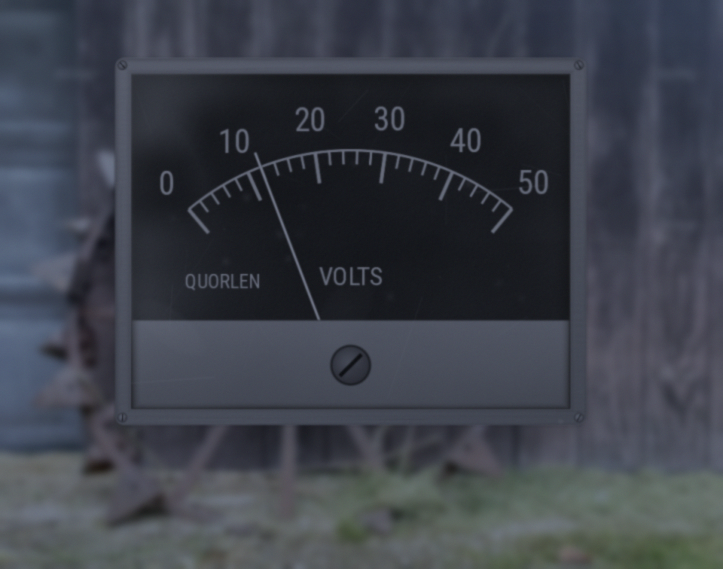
12 (V)
